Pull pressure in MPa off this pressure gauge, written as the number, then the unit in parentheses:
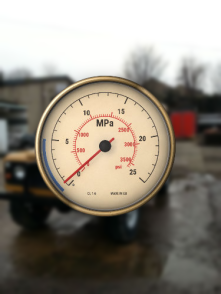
0.5 (MPa)
